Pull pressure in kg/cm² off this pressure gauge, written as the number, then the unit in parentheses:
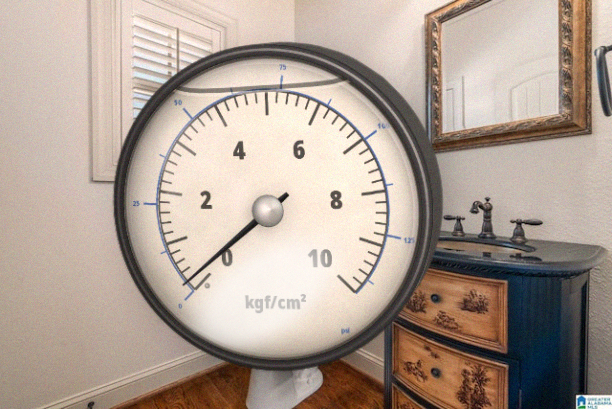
0.2 (kg/cm²)
